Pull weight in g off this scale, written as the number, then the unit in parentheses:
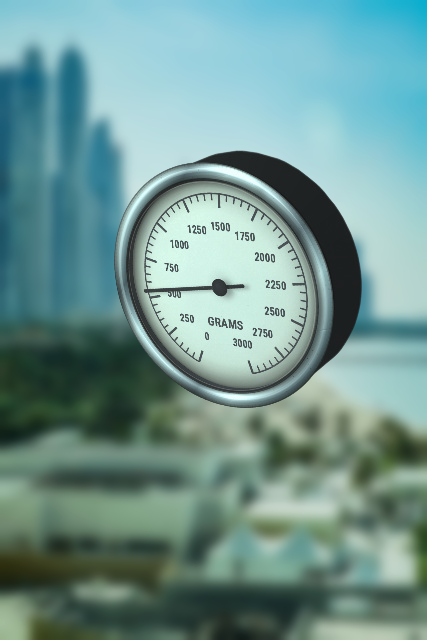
550 (g)
